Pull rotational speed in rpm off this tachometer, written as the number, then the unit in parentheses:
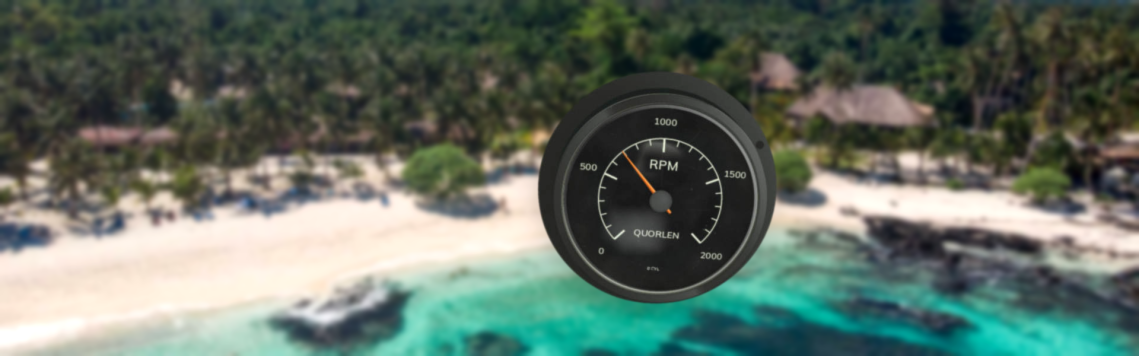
700 (rpm)
